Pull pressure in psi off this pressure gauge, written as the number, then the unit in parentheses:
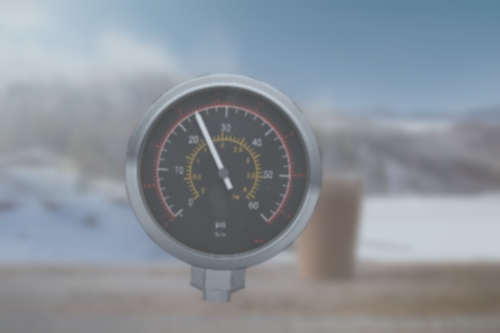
24 (psi)
